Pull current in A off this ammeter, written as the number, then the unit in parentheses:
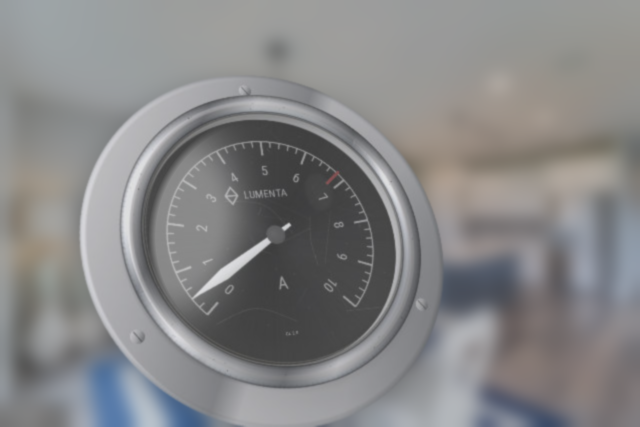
0.4 (A)
